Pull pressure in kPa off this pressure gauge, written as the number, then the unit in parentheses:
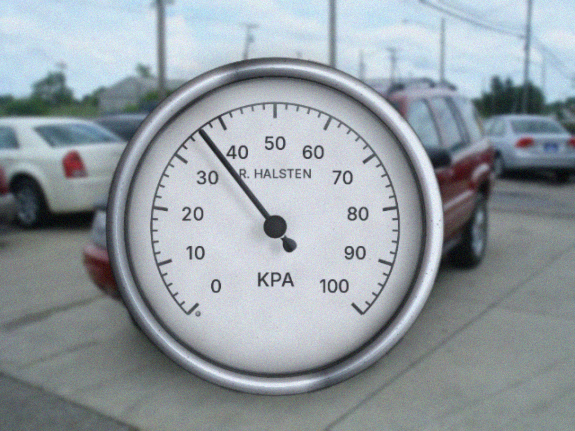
36 (kPa)
